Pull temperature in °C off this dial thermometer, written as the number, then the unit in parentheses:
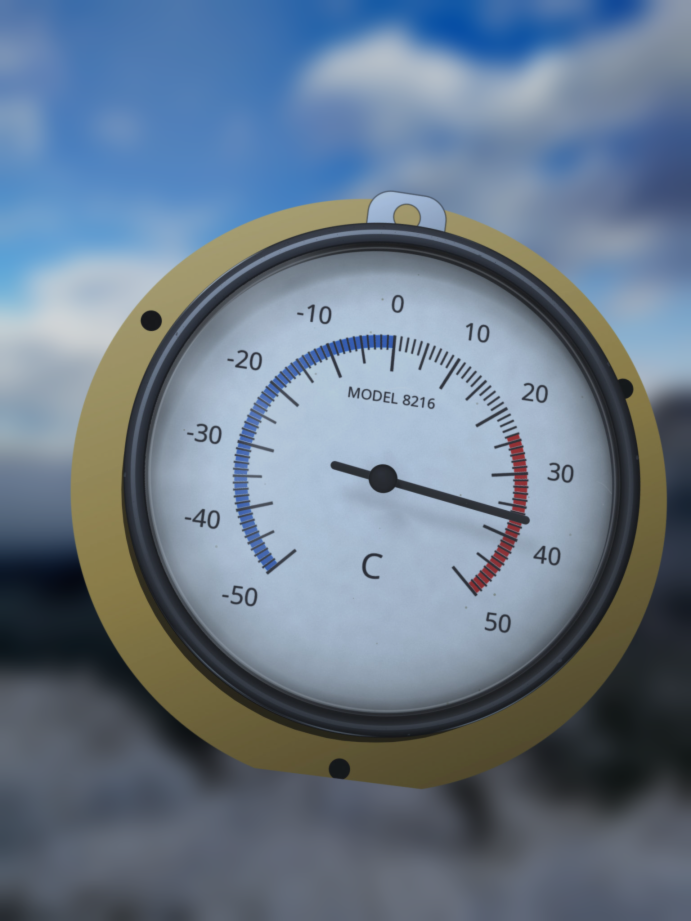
37 (°C)
